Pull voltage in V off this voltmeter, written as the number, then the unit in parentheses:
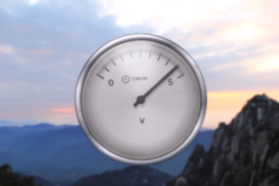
4.5 (V)
